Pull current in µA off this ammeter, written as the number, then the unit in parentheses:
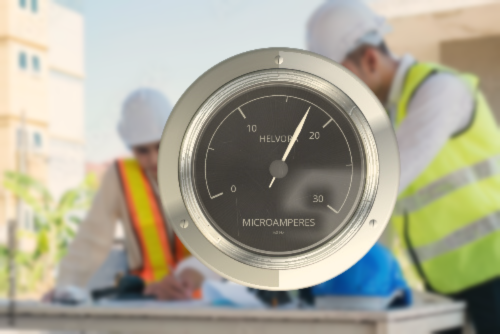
17.5 (µA)
